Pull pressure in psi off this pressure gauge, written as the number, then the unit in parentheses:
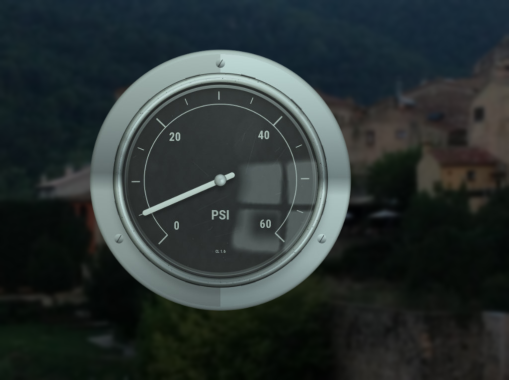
5 (psi)
